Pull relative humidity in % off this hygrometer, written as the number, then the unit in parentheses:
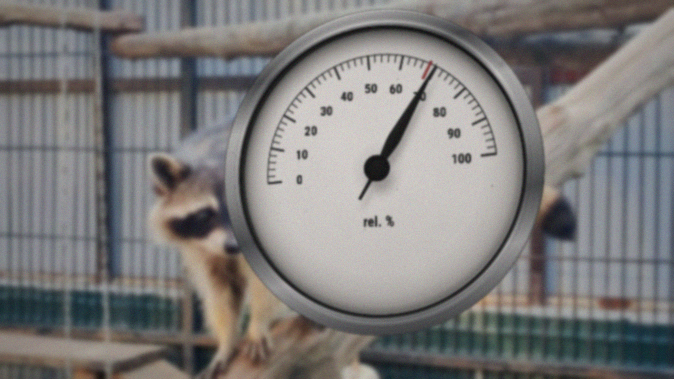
70 (%)
